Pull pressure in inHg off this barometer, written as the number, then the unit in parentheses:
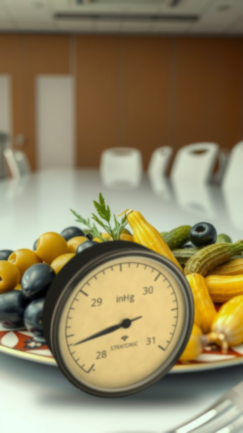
28.4 (inHg)
